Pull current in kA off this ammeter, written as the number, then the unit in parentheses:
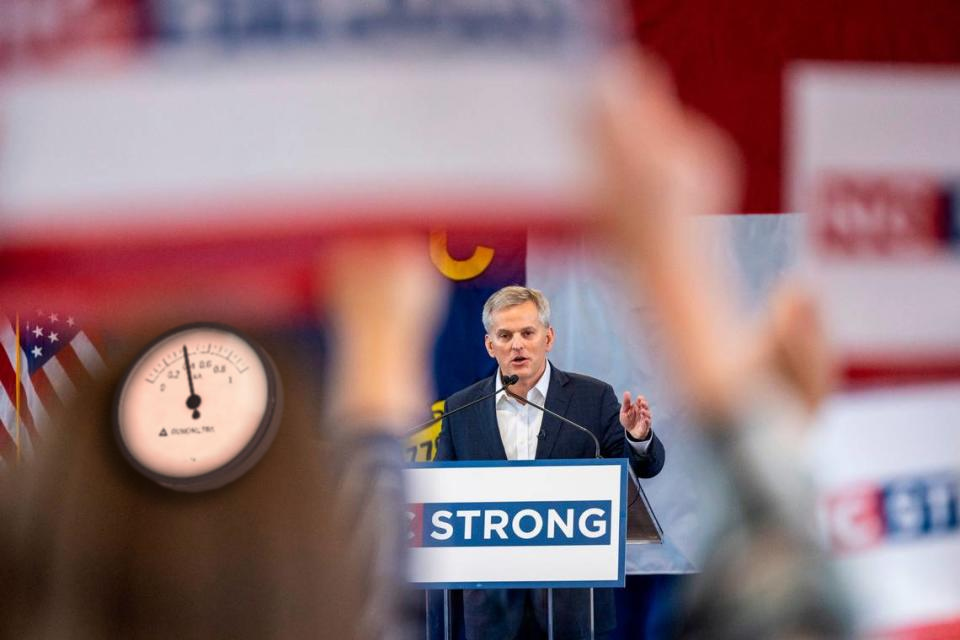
0.4 (kA)
